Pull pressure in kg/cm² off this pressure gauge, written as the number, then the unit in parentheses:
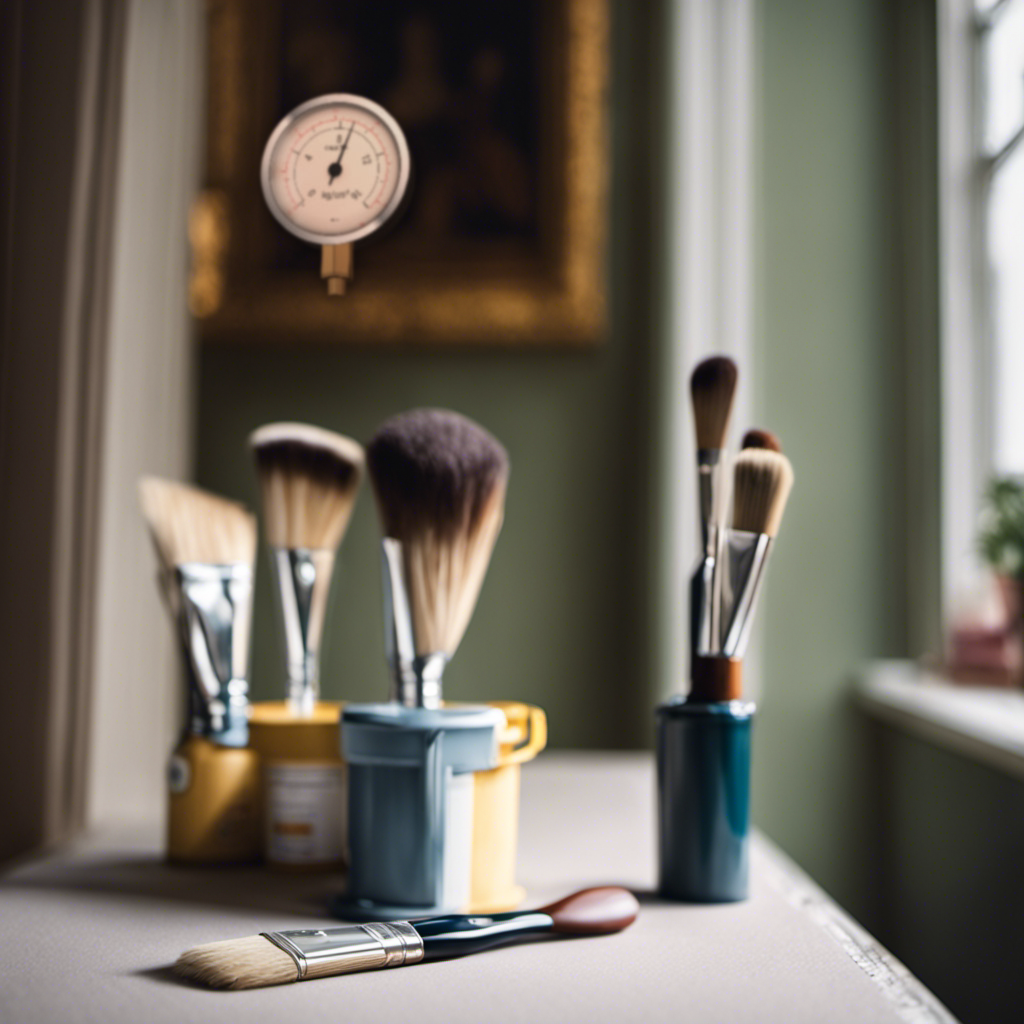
9 (kg/cm²)
